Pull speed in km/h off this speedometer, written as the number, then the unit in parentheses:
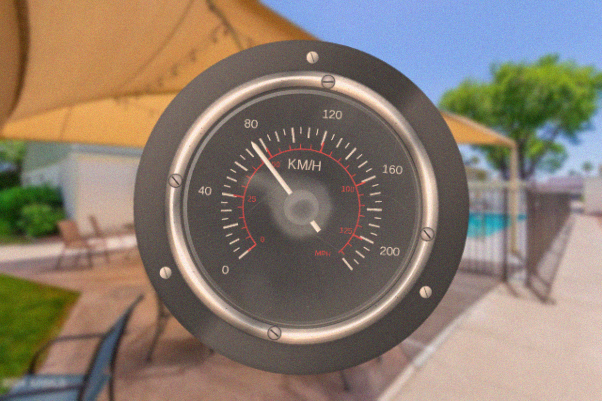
75 (km/h)
